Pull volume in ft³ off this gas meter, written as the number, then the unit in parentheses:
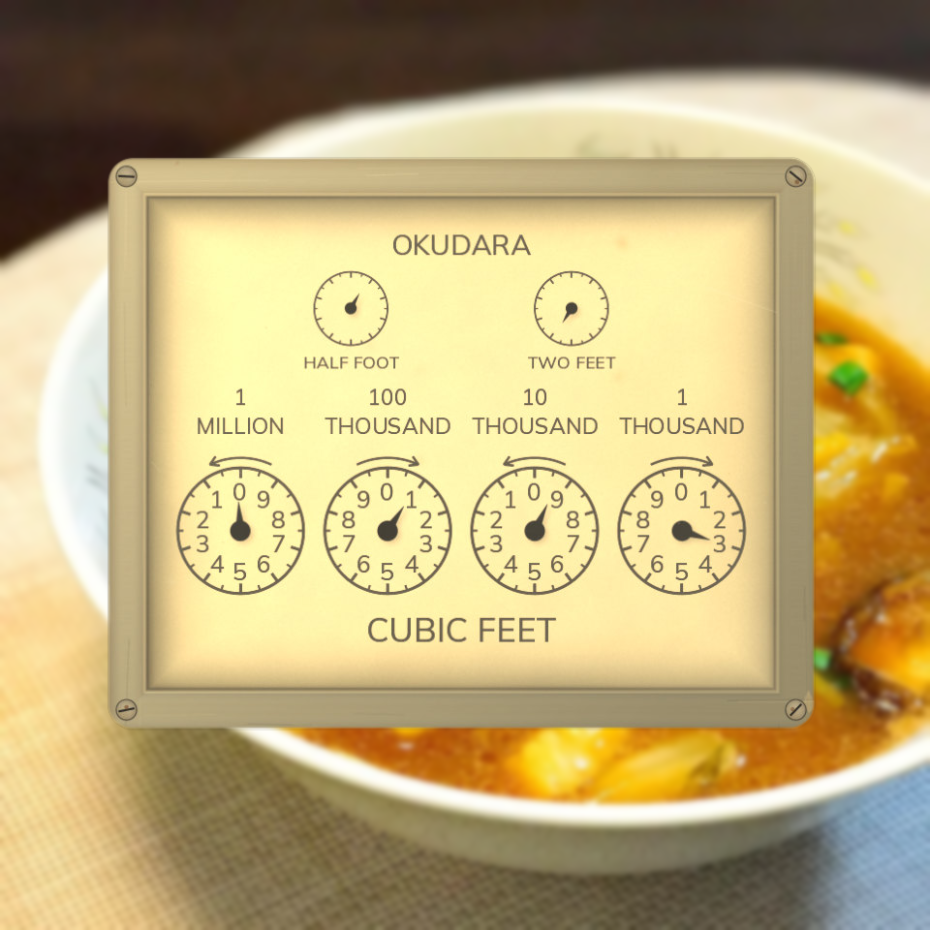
9300 (ft³)
